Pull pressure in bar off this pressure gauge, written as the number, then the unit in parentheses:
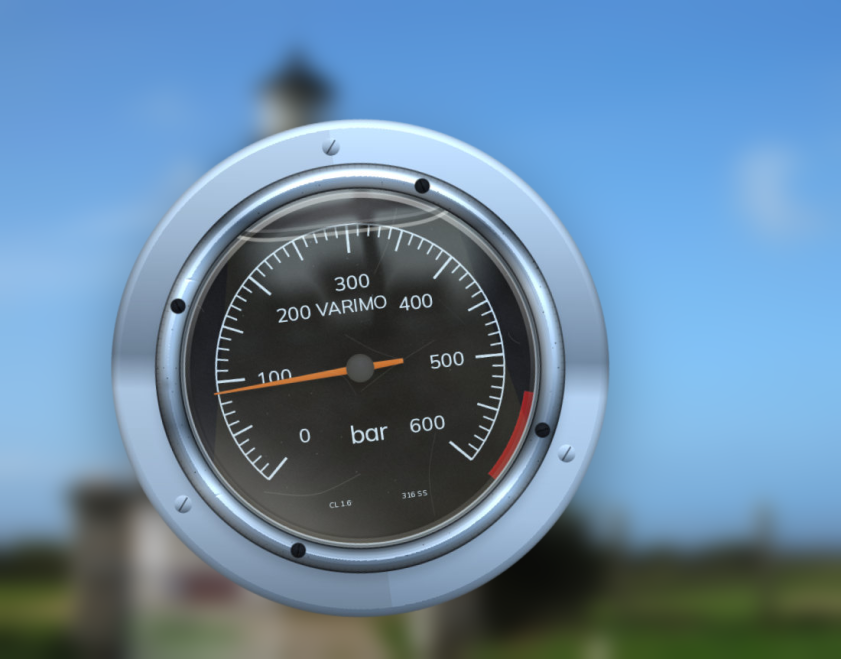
90 (bar)
